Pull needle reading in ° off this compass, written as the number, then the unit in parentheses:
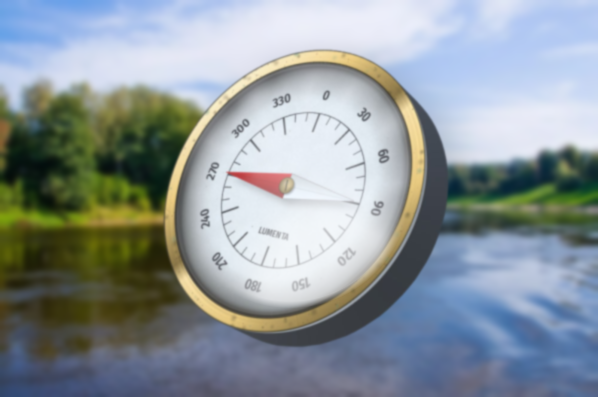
270 (°)
